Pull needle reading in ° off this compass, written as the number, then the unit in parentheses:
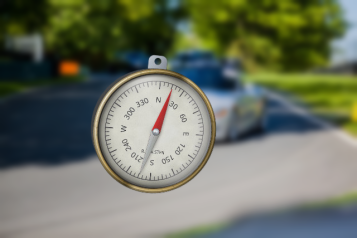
15 (°)
